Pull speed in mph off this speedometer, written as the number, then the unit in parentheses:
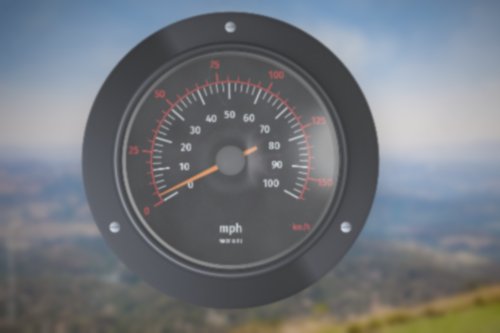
2 (mph)
